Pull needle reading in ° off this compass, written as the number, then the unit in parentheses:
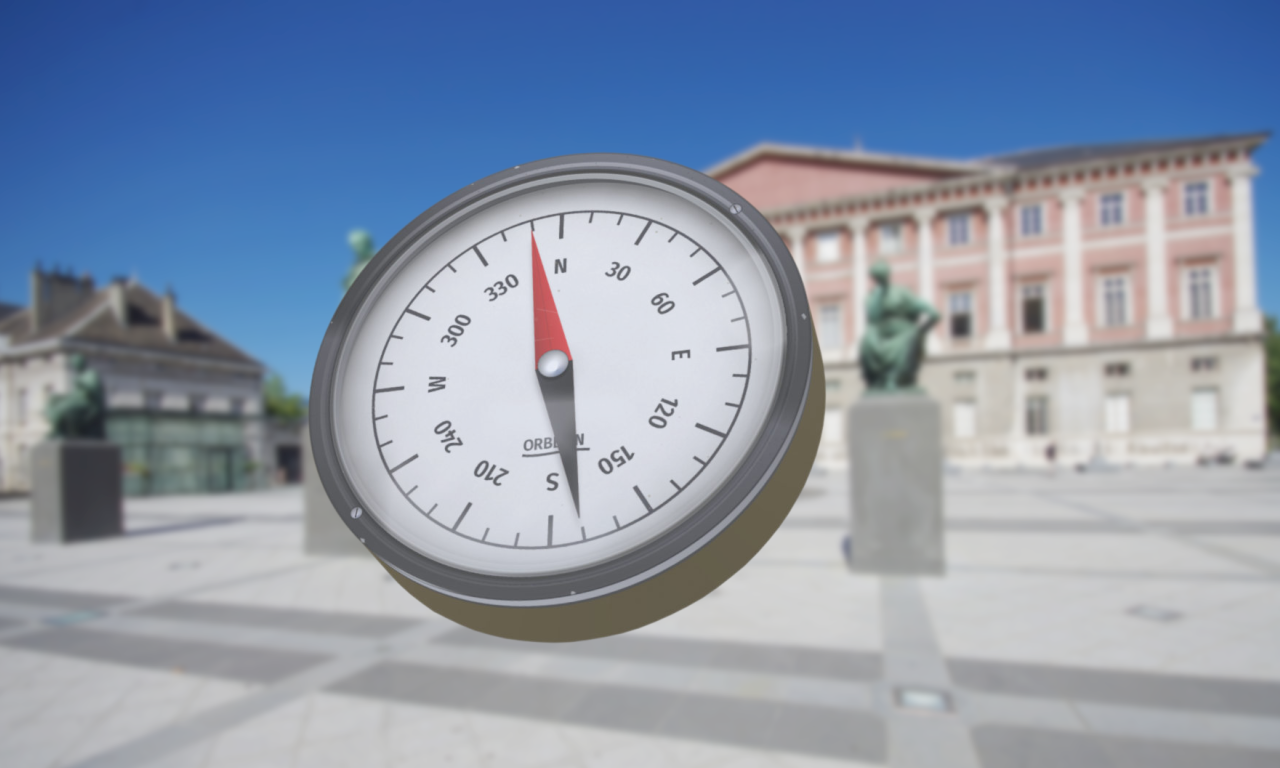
350 (°)
